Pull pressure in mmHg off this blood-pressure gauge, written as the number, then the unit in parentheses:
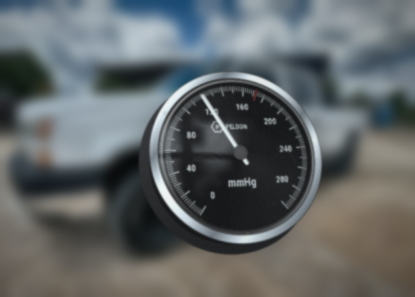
120 (mmHg)
